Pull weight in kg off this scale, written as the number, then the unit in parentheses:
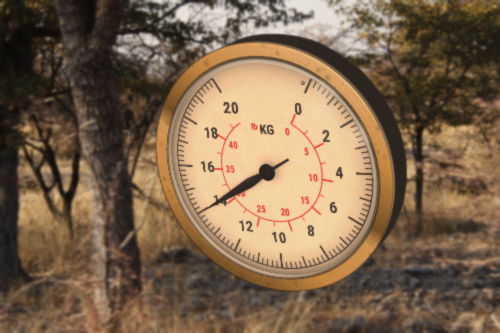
14 (kg)
